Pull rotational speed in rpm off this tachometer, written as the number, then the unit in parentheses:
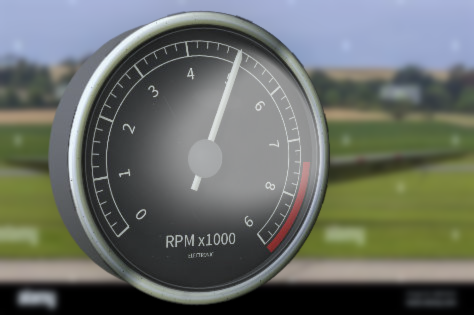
5000 (rpm)
